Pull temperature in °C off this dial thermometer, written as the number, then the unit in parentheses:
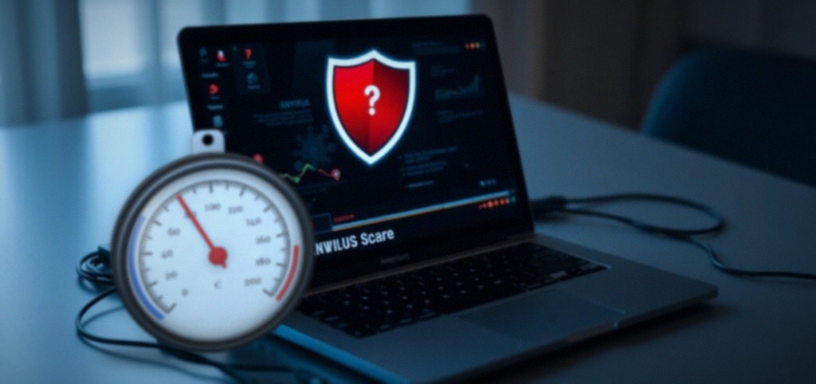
80 (°C)
